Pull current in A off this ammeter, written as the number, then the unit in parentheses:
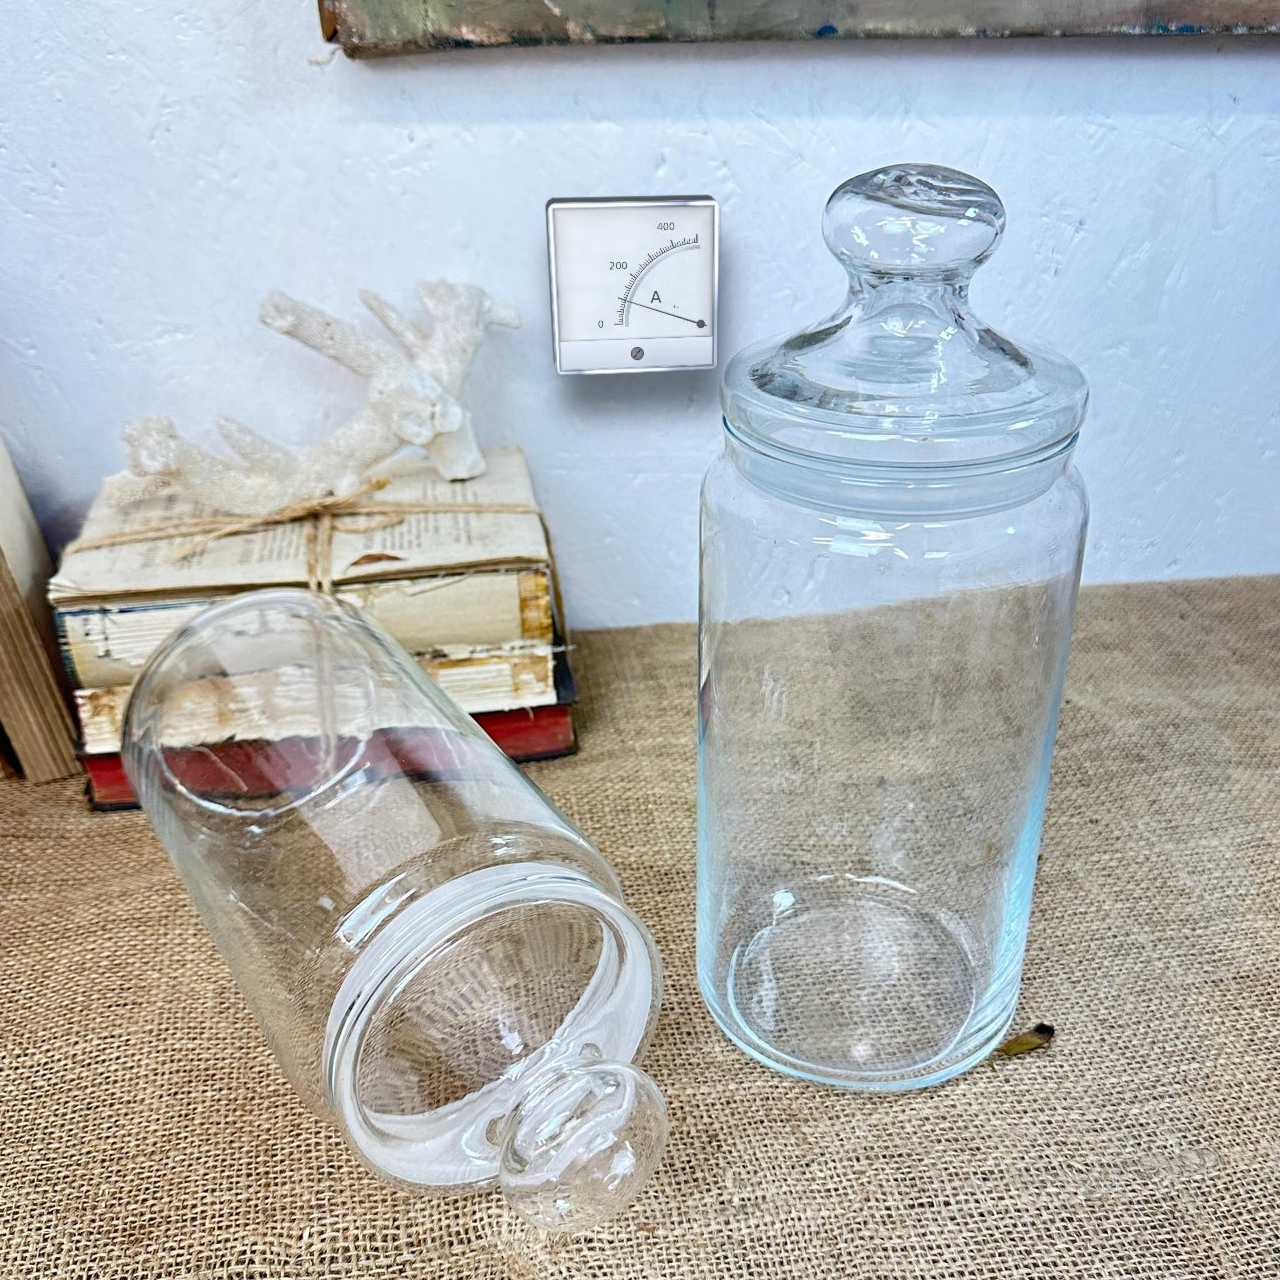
100 (A)
